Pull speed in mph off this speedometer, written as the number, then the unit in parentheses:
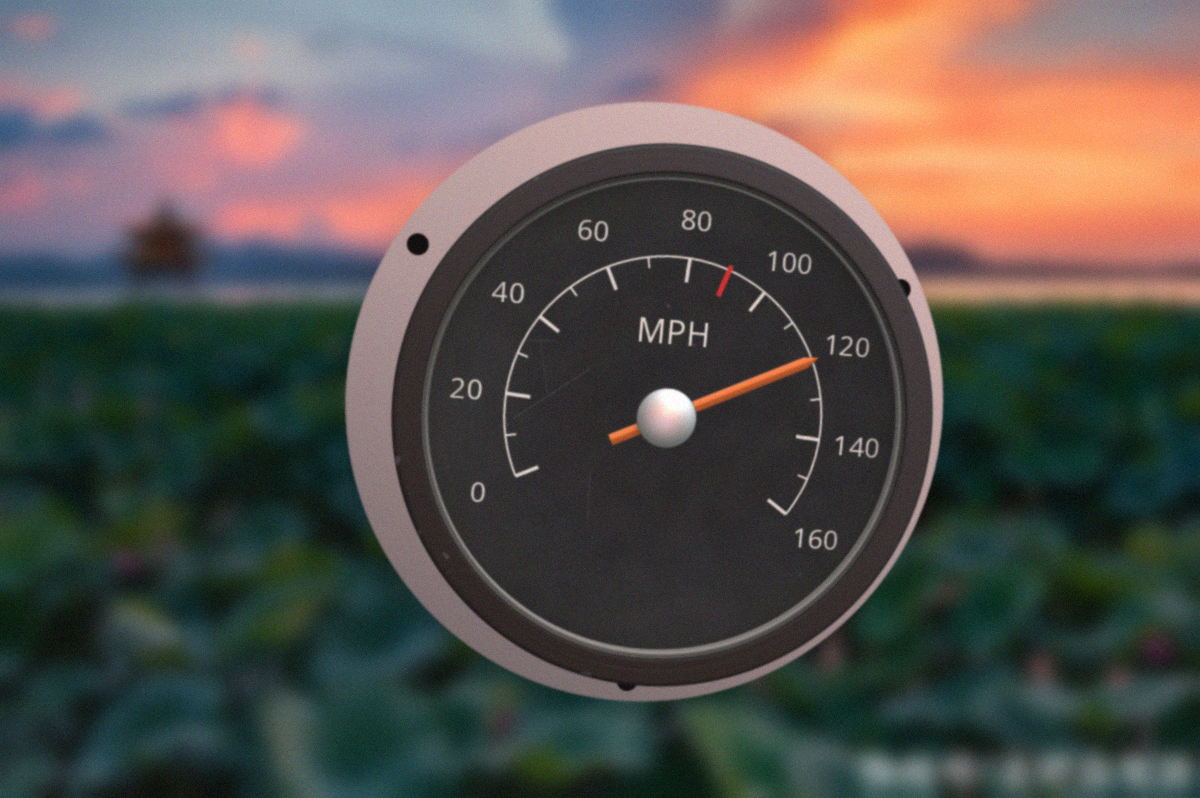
120 (mph)
